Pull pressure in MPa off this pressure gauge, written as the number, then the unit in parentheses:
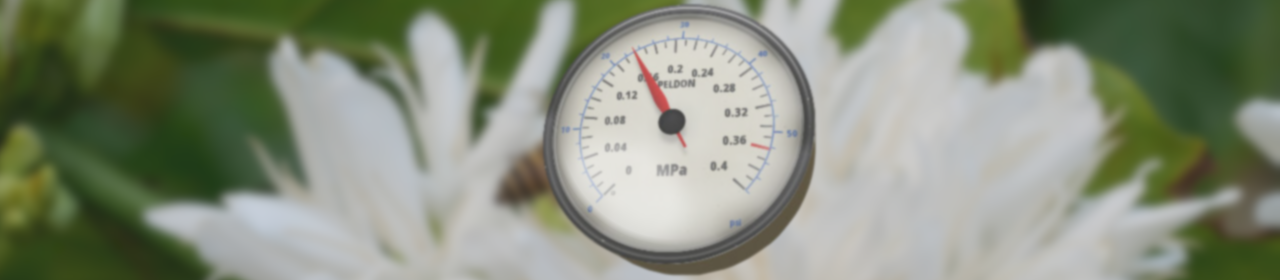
0.16 (MPa)
